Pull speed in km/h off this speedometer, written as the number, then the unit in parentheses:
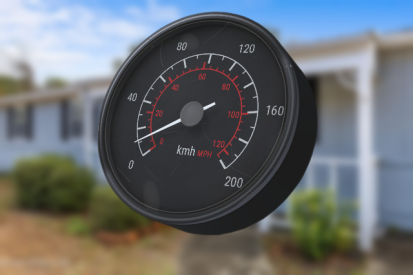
10 (km/h)
